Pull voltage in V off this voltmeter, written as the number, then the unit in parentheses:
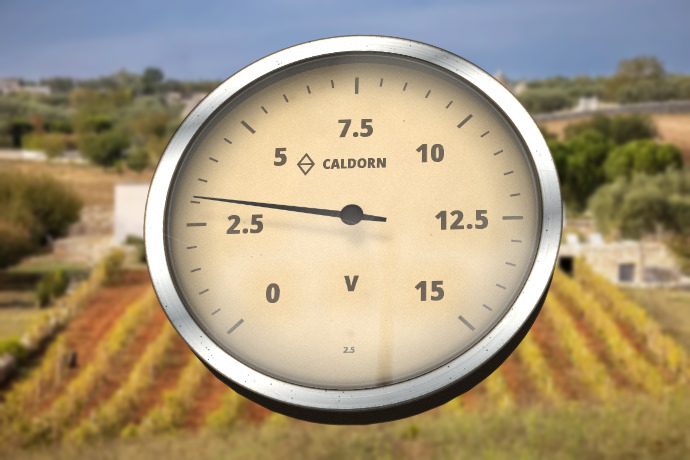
3 (V)
